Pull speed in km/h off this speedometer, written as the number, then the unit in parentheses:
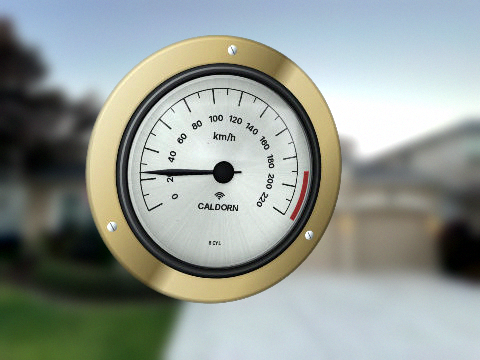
25 (km/h)
